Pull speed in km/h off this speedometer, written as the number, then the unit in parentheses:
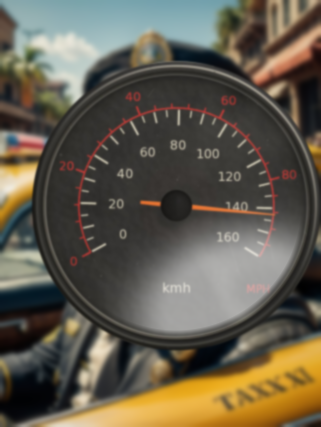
142.5 (km/h)
